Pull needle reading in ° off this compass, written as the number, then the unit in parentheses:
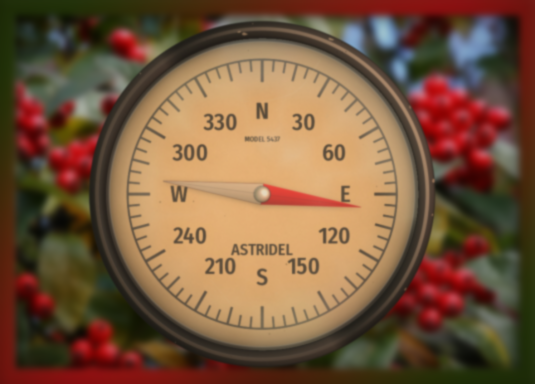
97.5 (°)
